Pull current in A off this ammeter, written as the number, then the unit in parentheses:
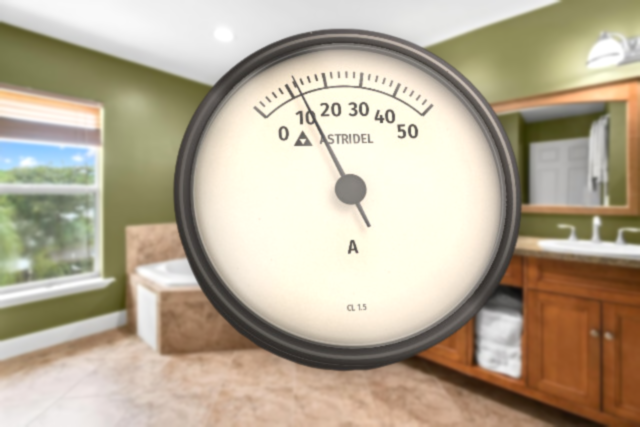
12 (A)
